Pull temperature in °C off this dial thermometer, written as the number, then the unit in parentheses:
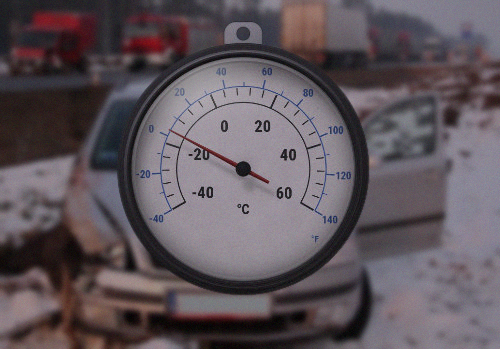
-16 (°C)
